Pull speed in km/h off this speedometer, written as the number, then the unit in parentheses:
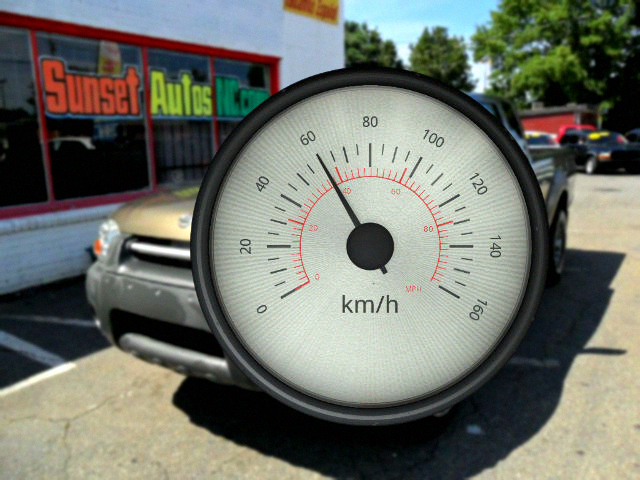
60 (km/h)
